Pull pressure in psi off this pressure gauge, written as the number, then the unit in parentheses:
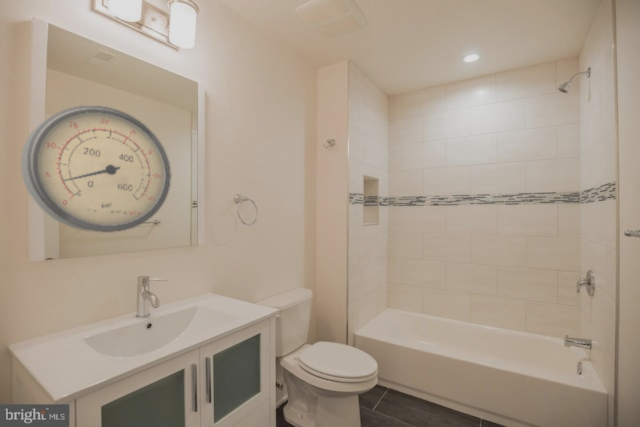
50 (psi)
